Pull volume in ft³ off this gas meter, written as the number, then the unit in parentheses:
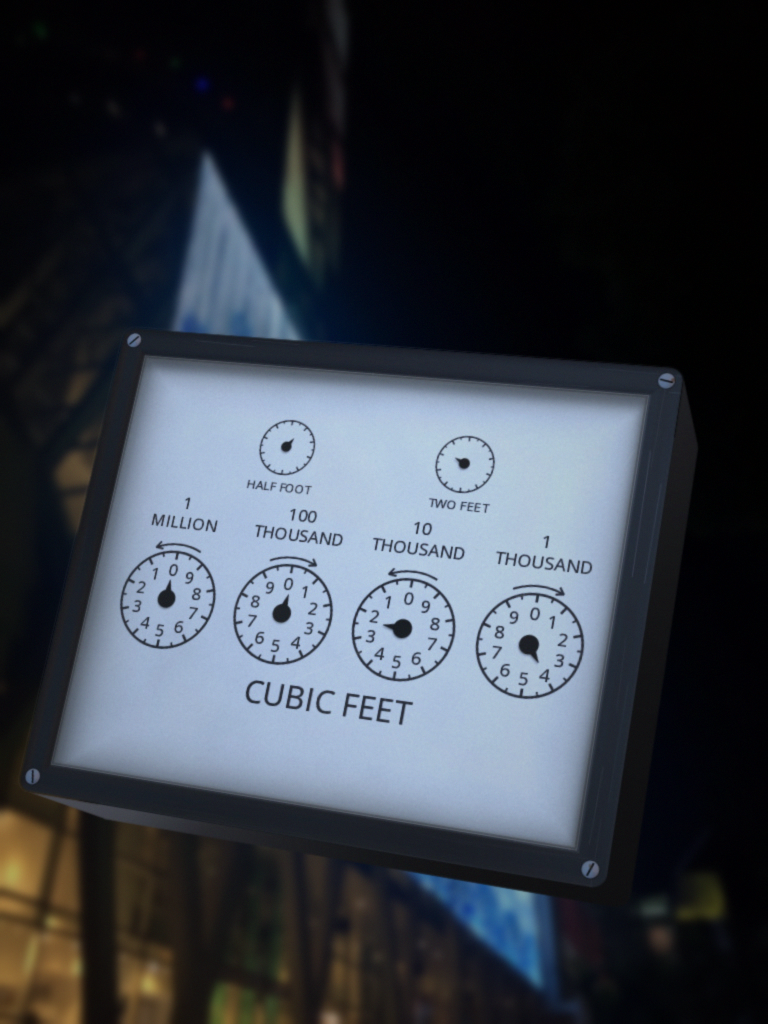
2400 (ft³)
